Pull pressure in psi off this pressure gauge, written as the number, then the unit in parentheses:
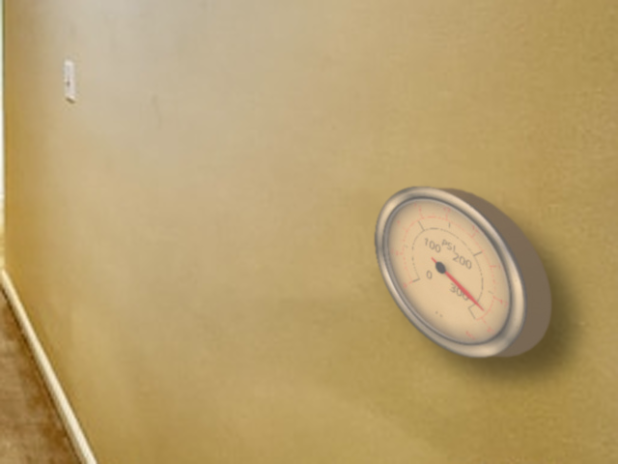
275 (psi)
